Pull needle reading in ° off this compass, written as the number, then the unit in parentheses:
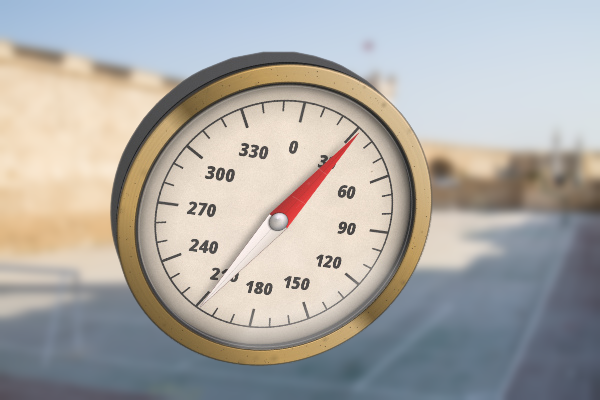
30 (°)
